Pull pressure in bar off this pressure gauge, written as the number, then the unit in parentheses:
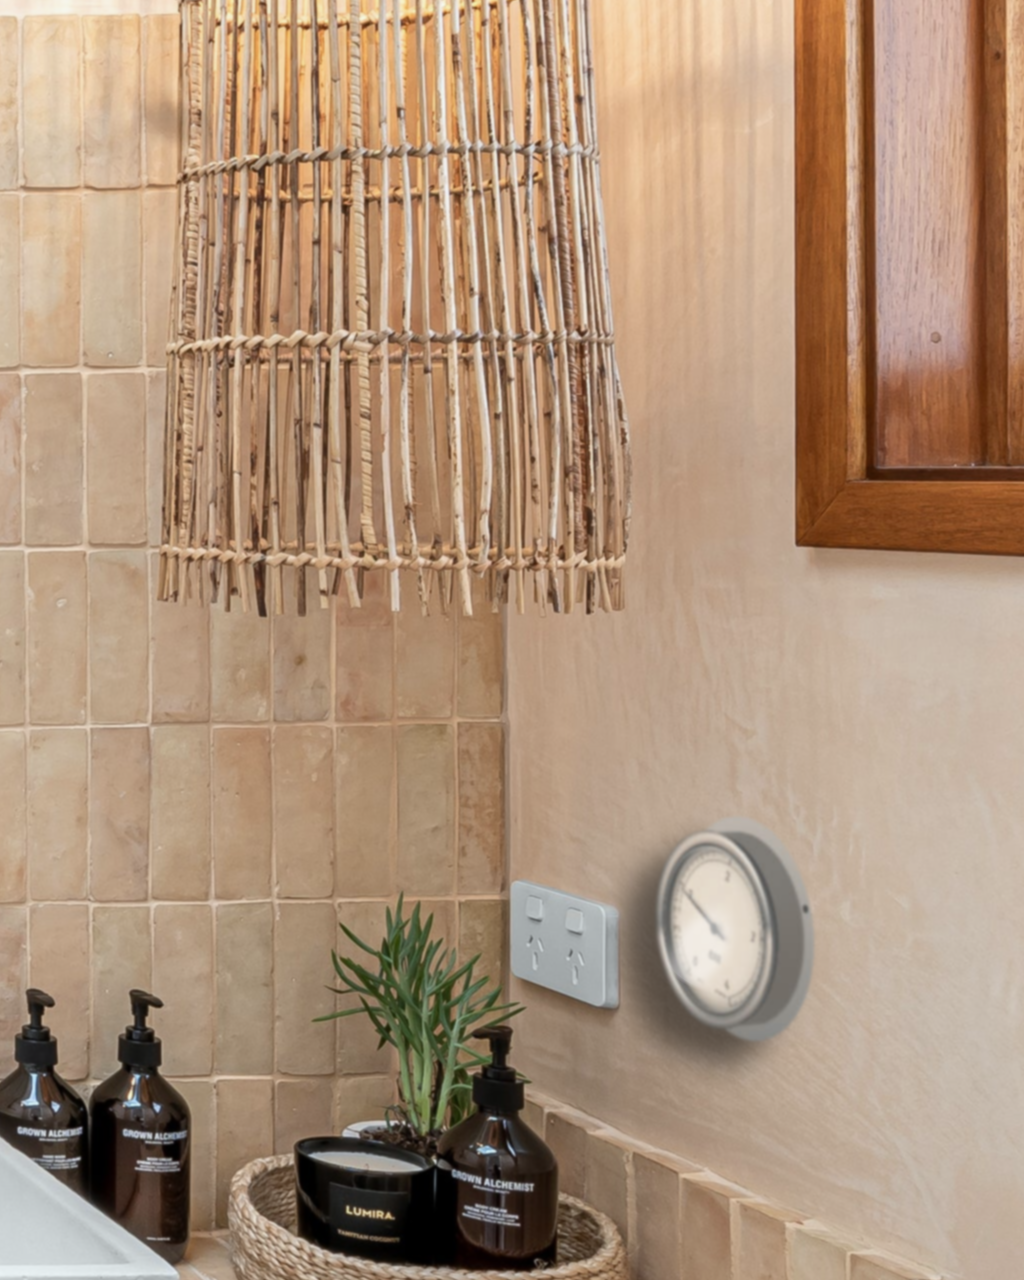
1 (bar)
